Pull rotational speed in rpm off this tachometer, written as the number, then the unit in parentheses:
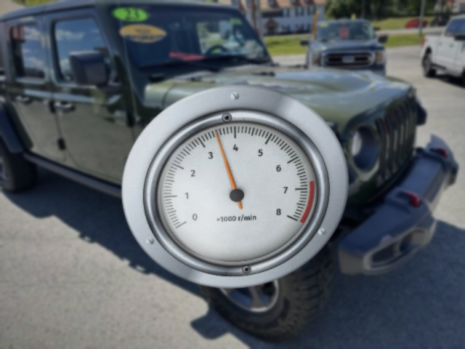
3500 (rpm)
